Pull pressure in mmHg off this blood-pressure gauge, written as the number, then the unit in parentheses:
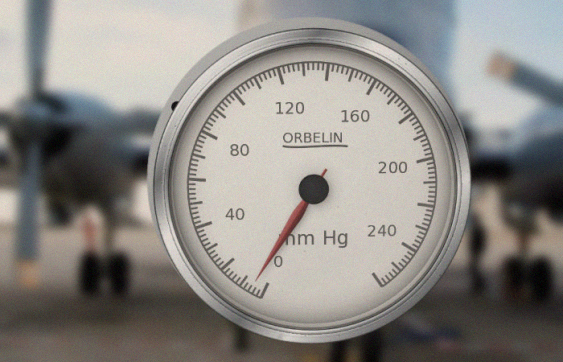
6 (mmHg)
